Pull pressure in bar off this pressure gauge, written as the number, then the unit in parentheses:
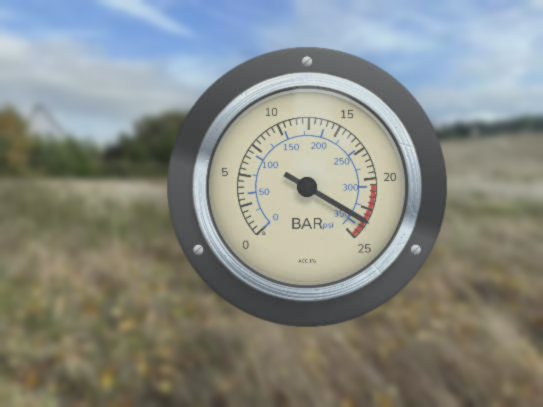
23.5 (bar)
